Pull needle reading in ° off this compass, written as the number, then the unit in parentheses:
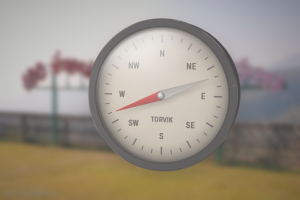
250 (°)
